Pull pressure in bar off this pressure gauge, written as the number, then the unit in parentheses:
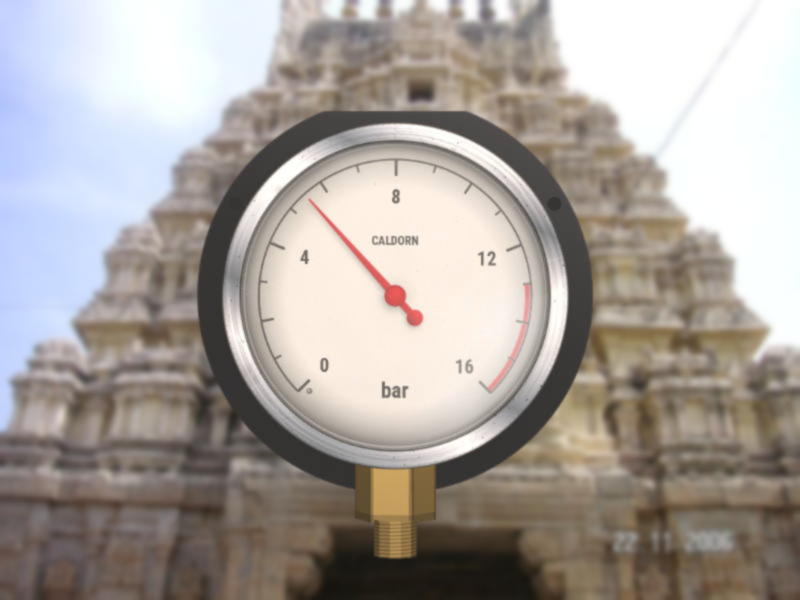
5.5 (bar)
